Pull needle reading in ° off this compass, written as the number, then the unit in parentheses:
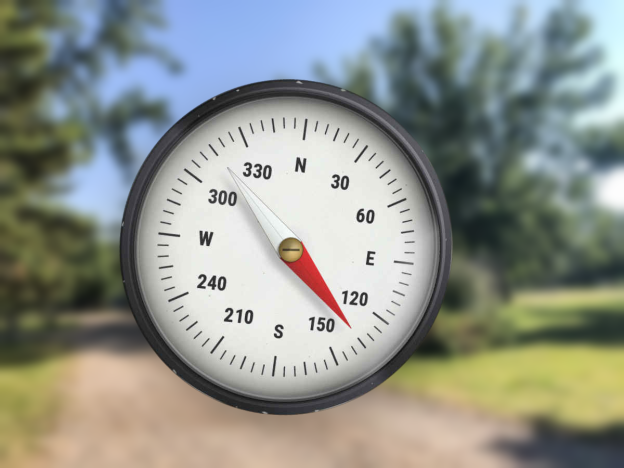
135 (°)
